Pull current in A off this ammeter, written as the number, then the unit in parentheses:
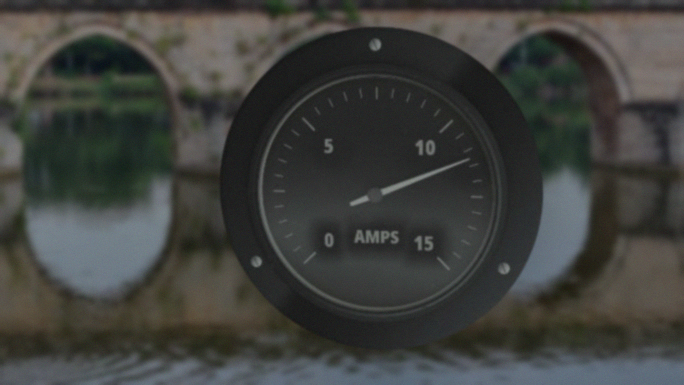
11.25 (A)
